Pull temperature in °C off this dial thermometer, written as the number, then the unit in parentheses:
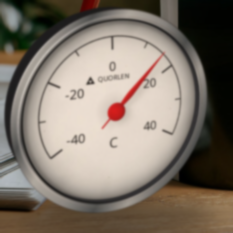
15 (°C)
